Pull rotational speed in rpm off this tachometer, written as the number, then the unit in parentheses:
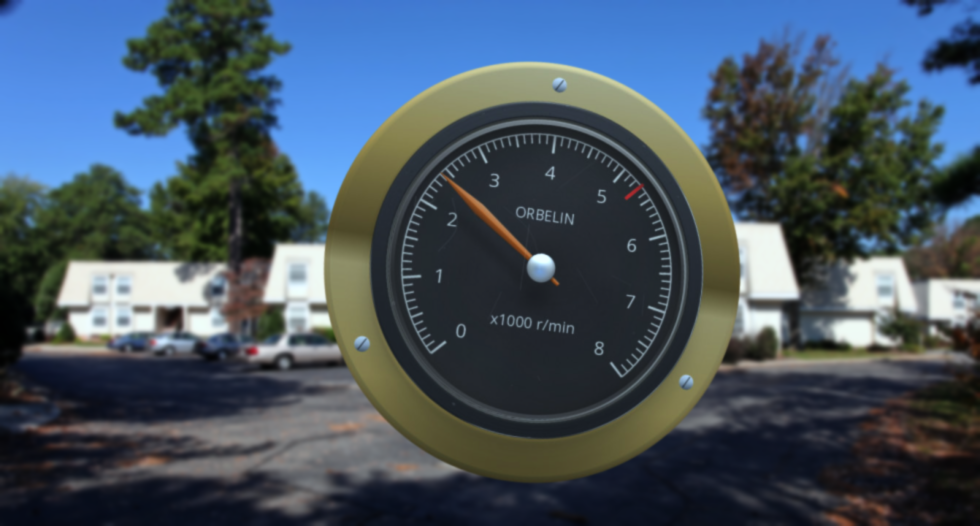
2400 (rpm)
